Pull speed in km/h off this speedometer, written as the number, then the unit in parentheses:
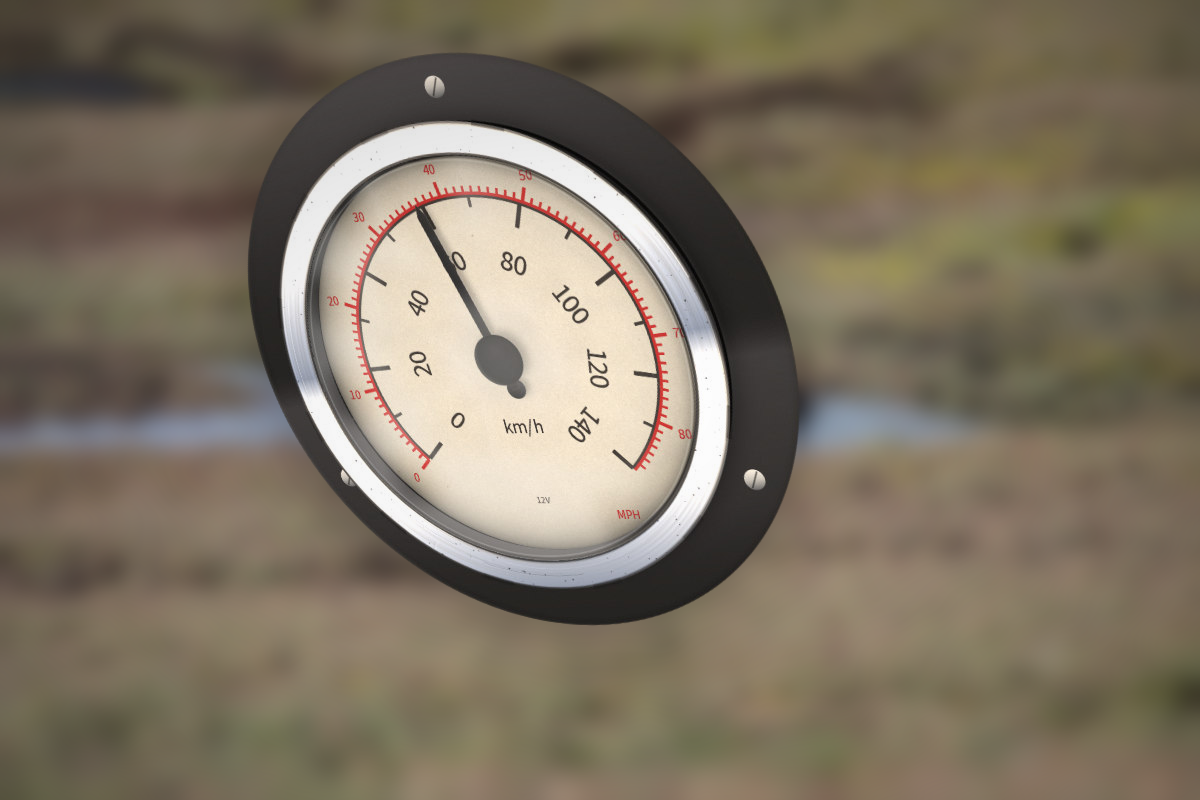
60 (km/h)
